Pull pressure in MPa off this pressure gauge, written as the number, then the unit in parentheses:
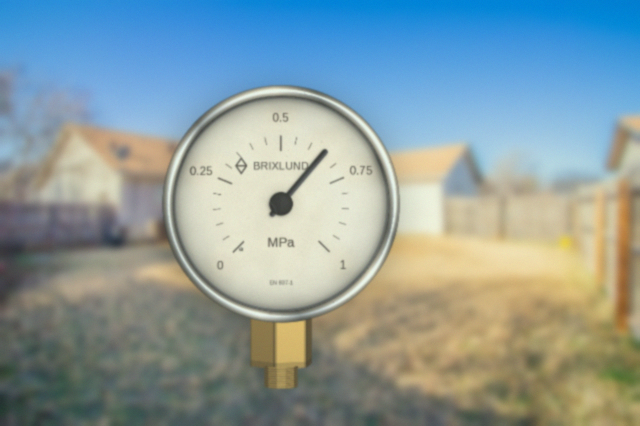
0.65 (MPa)
